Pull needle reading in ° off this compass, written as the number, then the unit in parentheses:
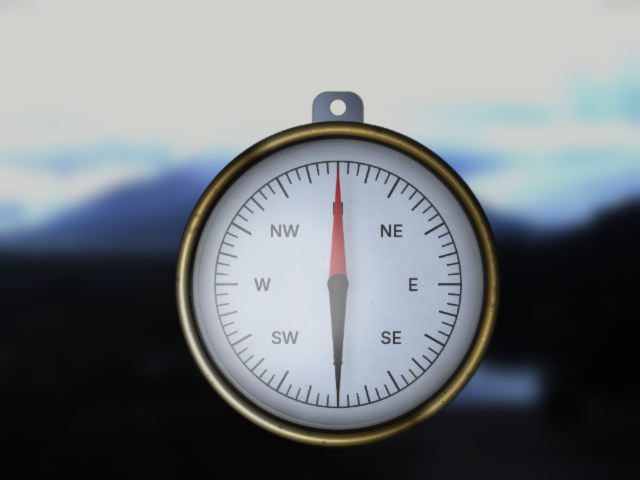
0 (°)
